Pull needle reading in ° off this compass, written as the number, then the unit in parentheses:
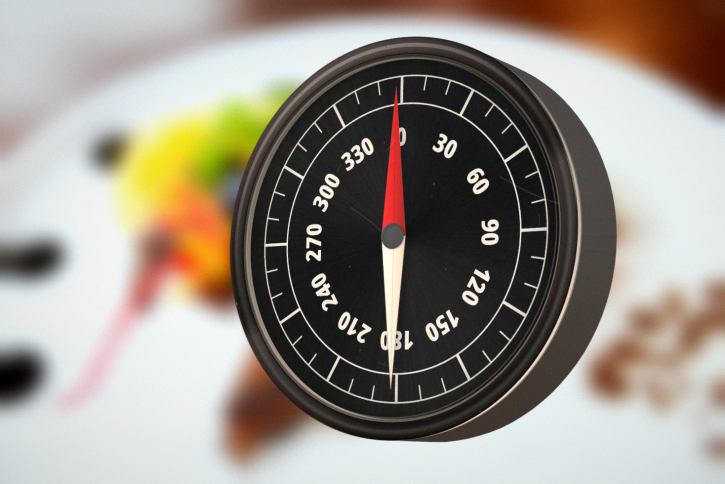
0 (°)
